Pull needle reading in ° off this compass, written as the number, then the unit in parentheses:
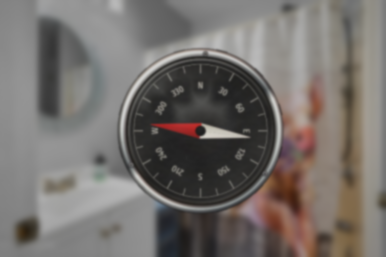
277.5 (°)
